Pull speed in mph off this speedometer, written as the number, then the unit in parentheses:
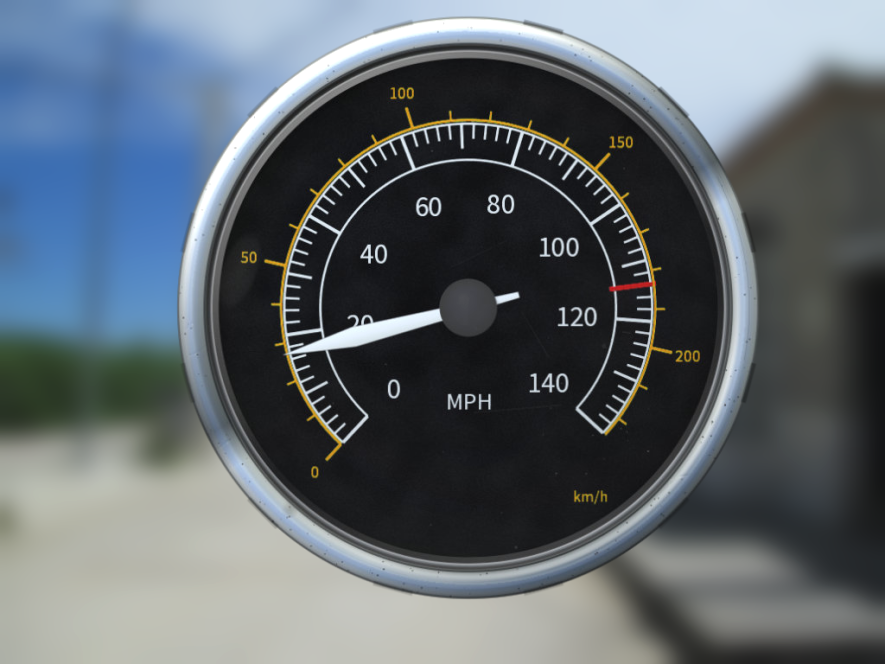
17 (mph)
